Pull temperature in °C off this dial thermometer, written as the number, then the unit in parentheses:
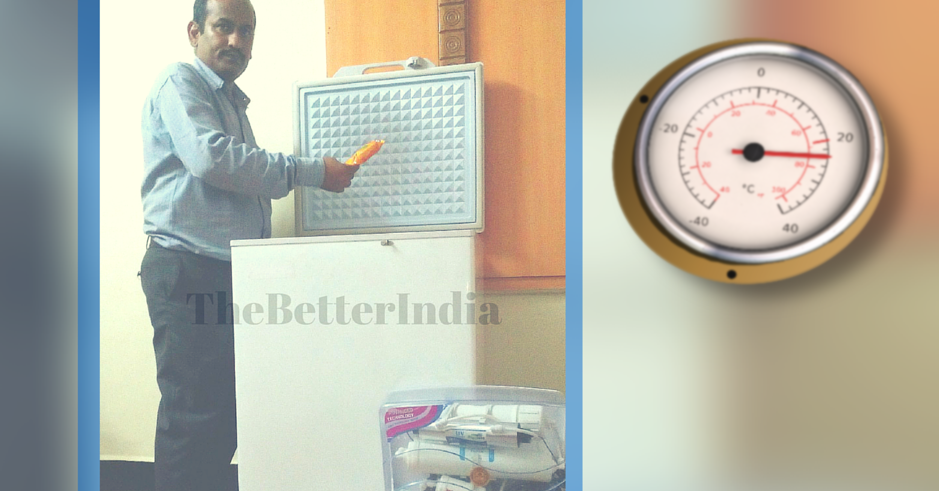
24 (°C)
